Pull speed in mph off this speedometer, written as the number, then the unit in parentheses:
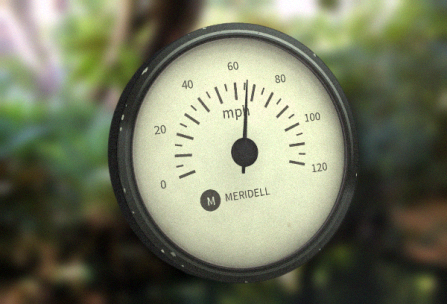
65 (mph)
